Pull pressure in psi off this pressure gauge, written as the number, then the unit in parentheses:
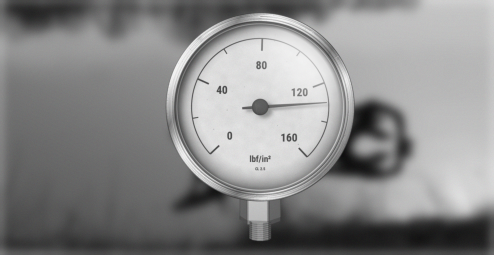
130 (psi)
